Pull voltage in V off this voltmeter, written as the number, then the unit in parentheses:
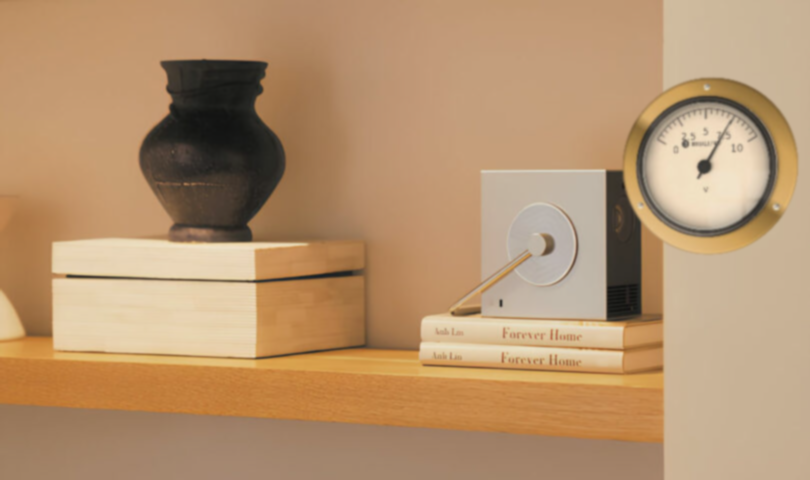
7.5 (V)
